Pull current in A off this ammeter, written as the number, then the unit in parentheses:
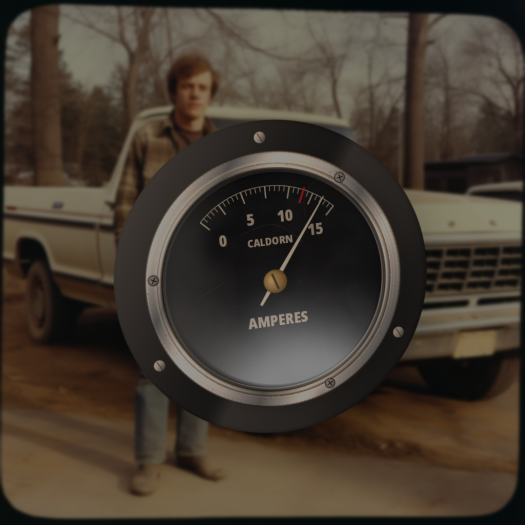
13.5 (A)
